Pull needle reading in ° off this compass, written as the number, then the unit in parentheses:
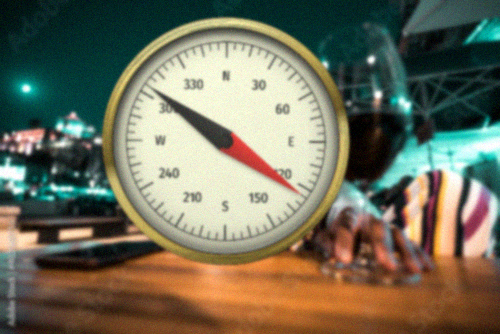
125 (°)
